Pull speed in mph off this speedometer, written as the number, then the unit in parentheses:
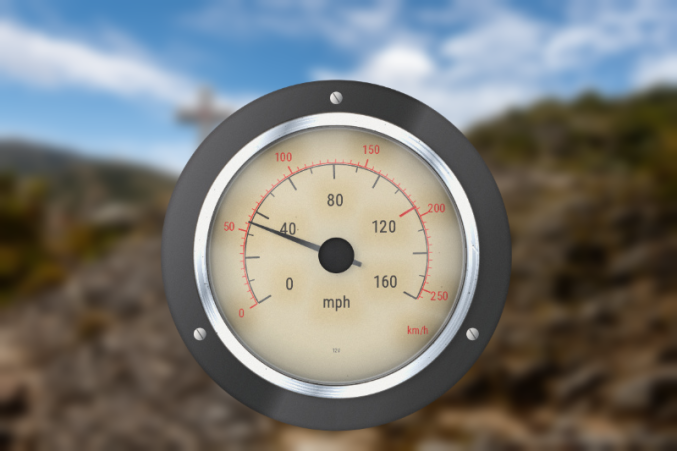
35 (mph)
